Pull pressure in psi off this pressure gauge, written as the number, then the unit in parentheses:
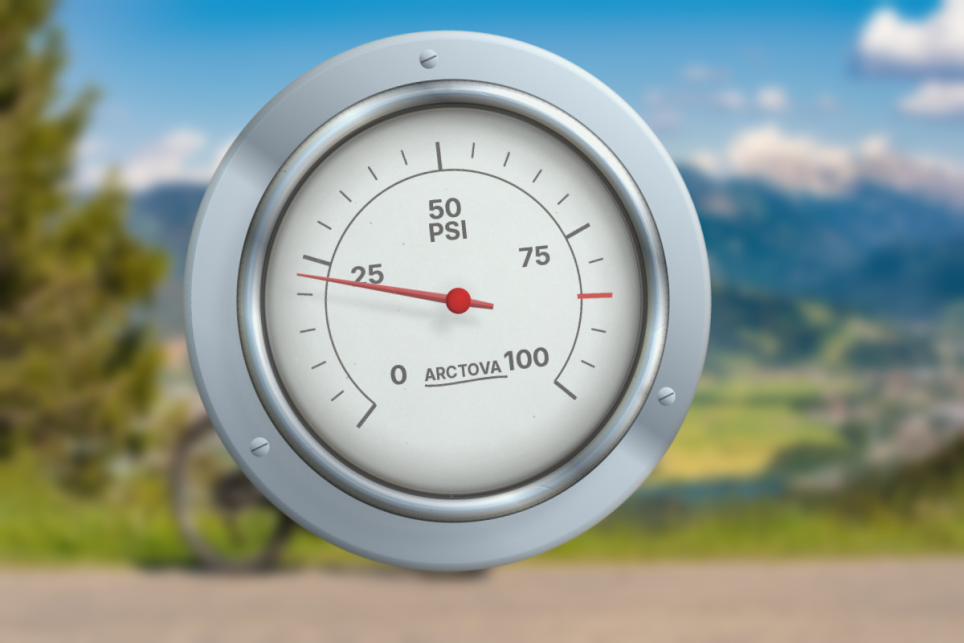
22.5 (psi)
